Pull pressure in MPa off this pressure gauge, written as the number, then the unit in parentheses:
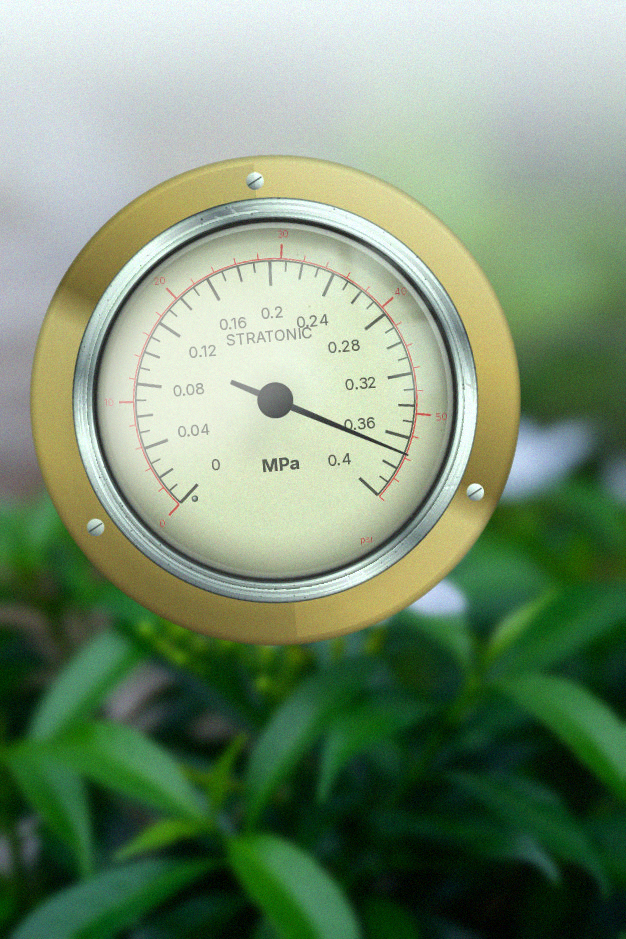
0.37 (MPa)
